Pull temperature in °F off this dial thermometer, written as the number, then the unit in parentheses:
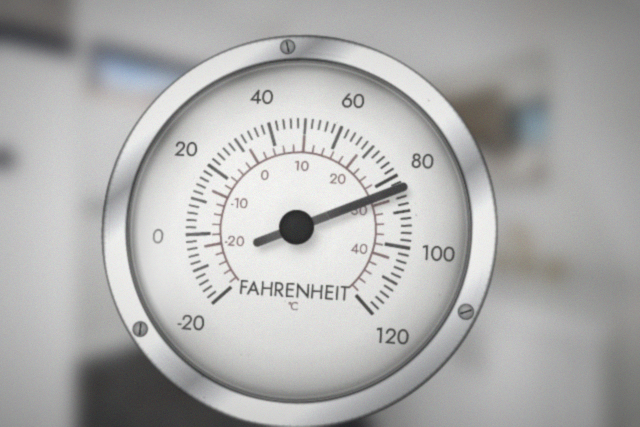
84 (°F)
